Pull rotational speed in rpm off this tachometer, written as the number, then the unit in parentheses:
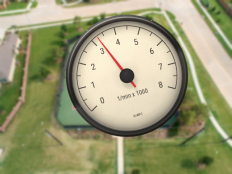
3250 (rpm)
